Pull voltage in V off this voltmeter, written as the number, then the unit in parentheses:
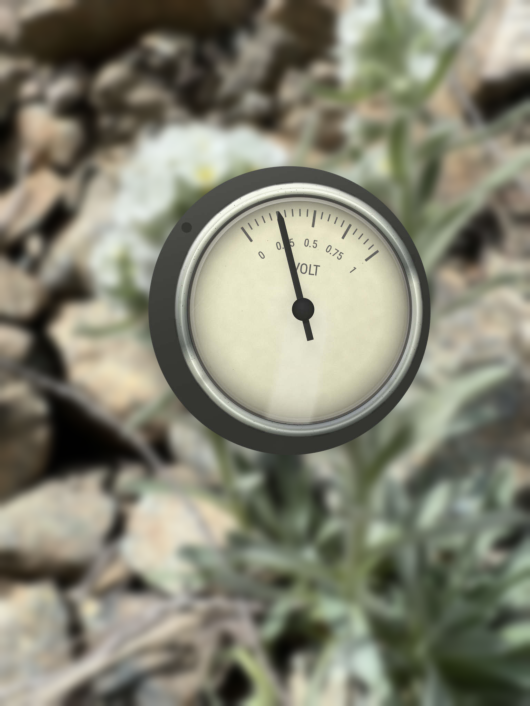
0.25 (V)
